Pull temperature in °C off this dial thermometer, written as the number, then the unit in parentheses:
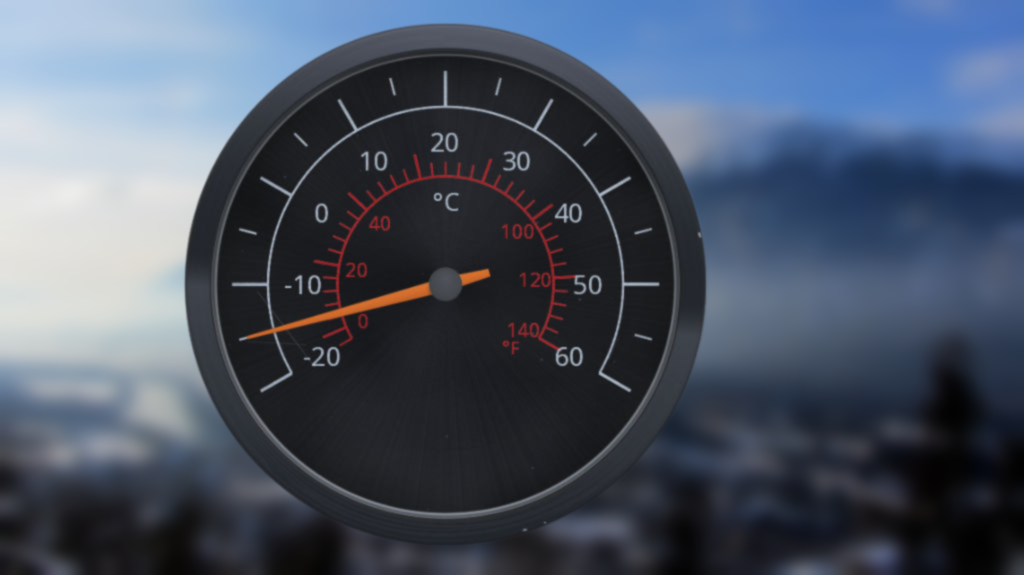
-15 (°C)
